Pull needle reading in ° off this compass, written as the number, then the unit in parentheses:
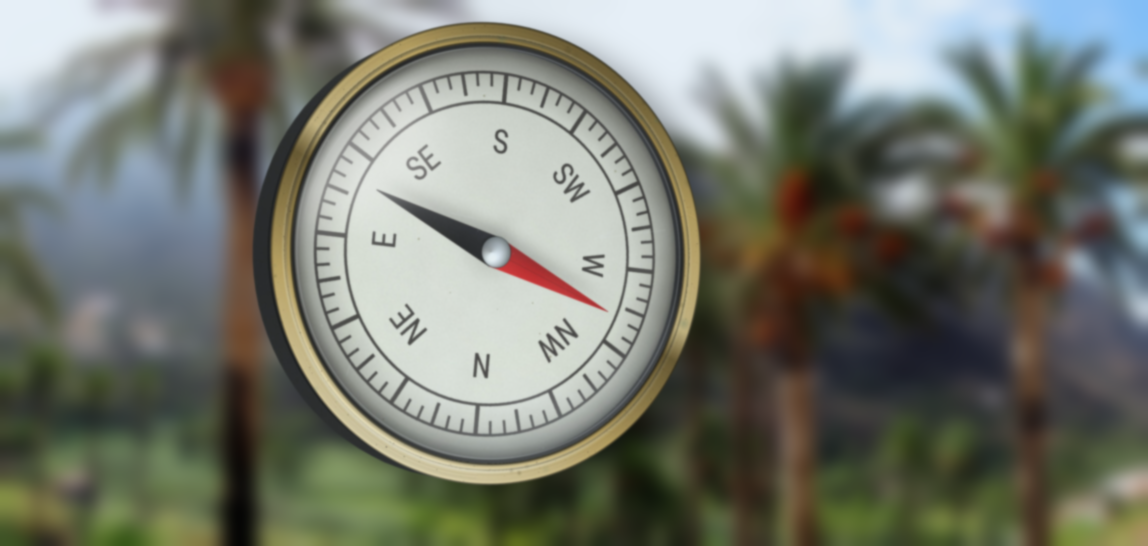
290 (°)
